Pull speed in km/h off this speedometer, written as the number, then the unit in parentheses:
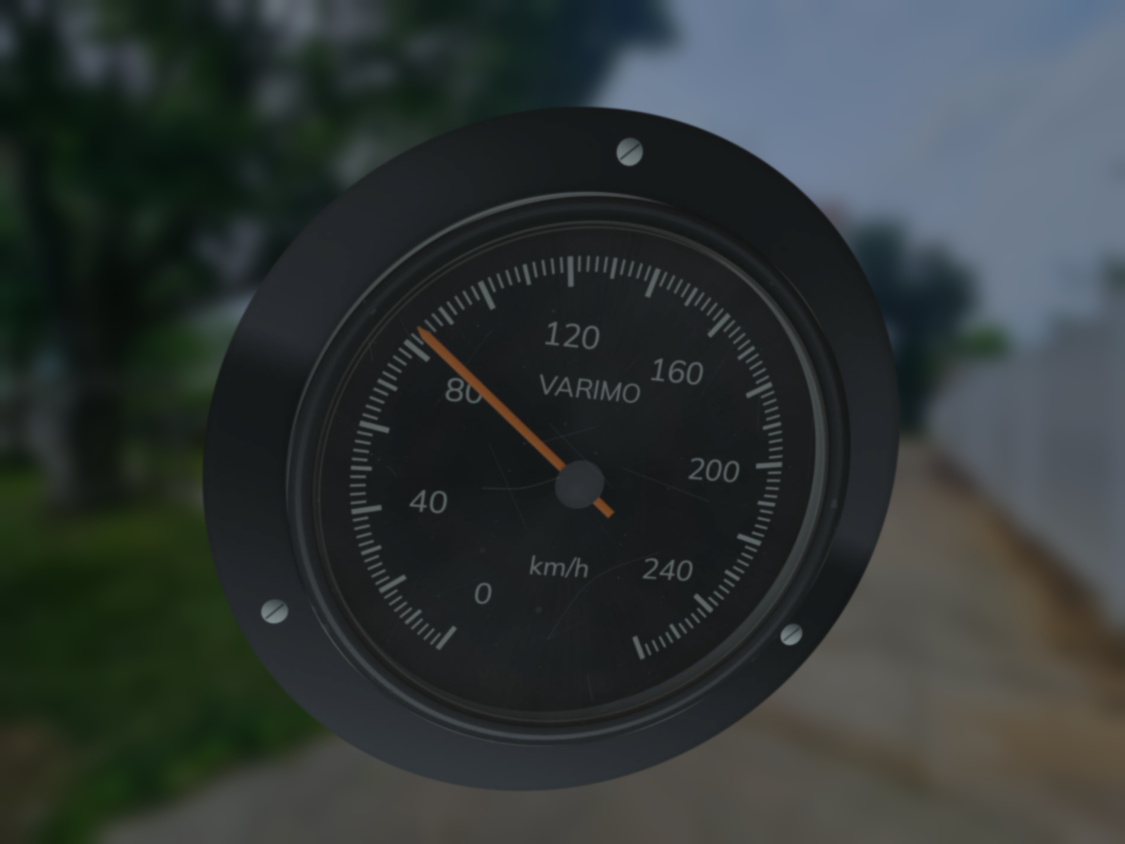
84 (km/h)
